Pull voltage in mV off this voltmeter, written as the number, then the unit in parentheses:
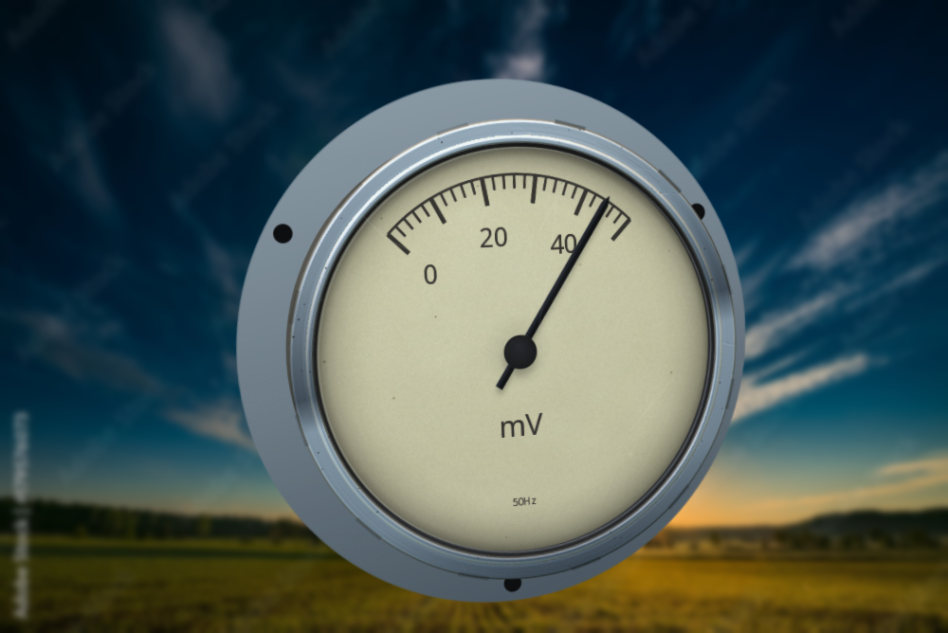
44 (mV)
